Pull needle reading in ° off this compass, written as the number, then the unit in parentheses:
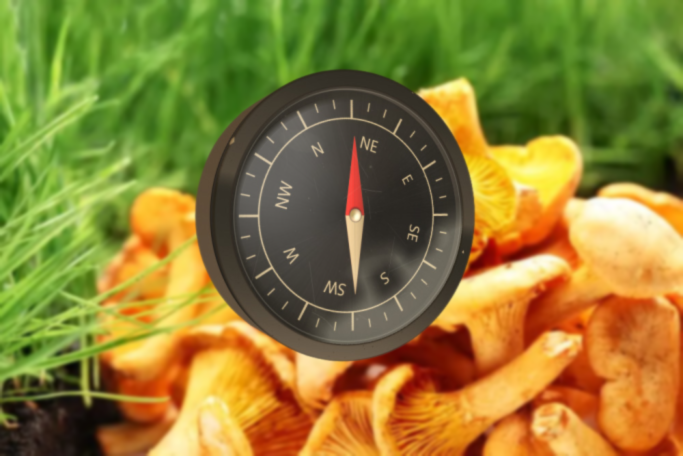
30 (°)
